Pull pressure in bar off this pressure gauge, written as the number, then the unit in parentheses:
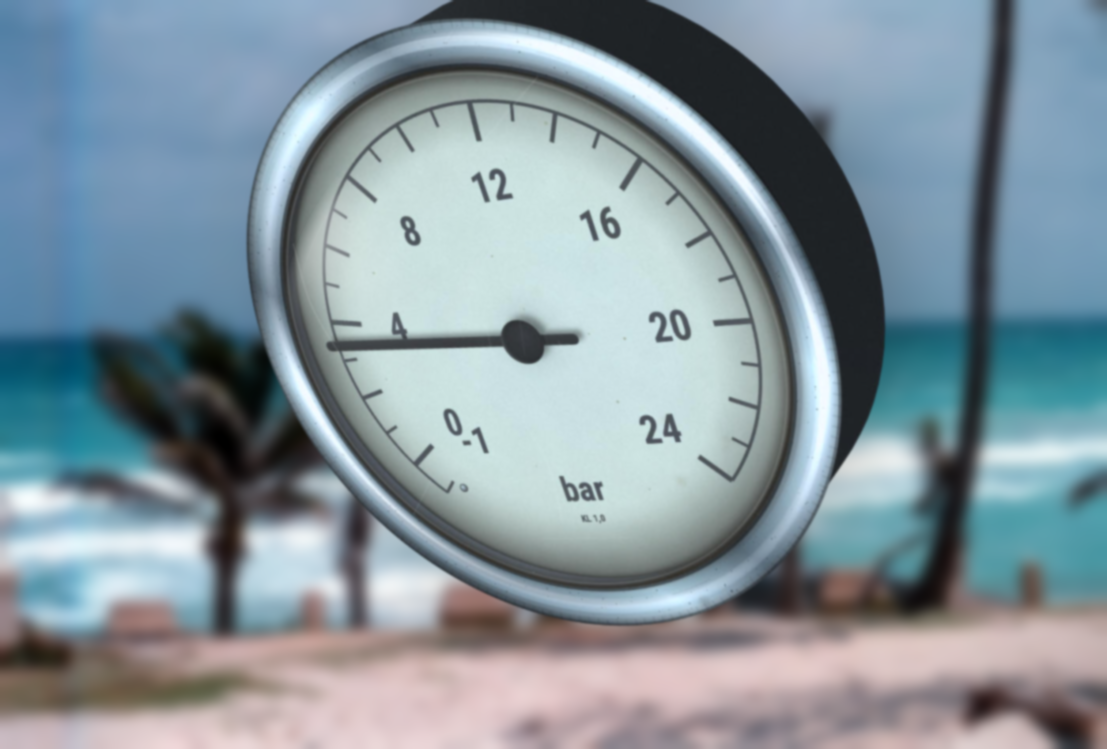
3.5 (bar)
